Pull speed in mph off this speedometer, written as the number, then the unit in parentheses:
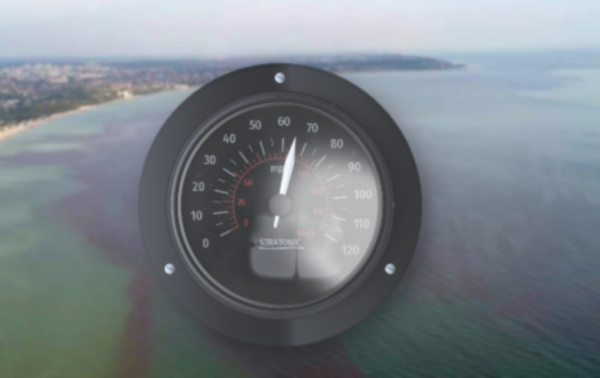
65 (mph)
